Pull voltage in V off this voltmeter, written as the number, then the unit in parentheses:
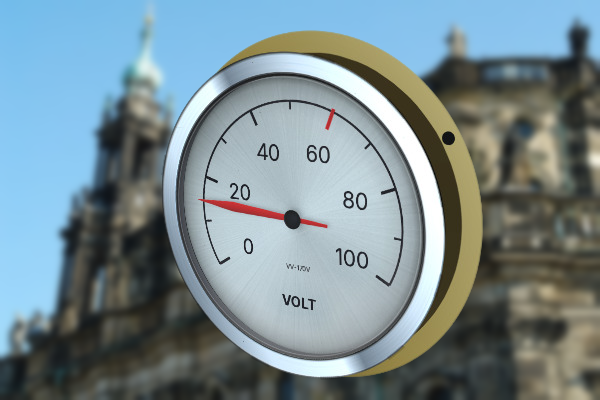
15 (V)
